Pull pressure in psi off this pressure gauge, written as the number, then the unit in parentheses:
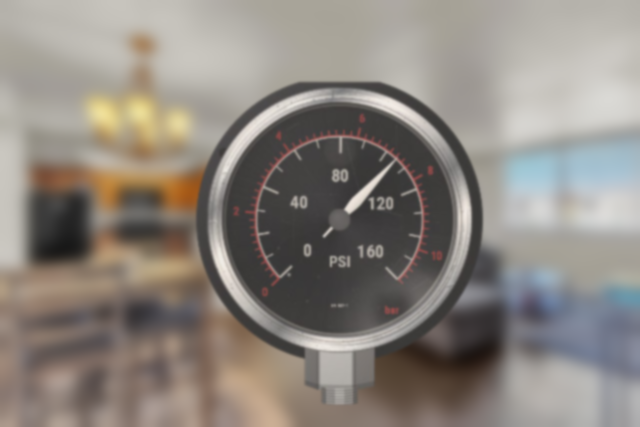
105 (psi)
